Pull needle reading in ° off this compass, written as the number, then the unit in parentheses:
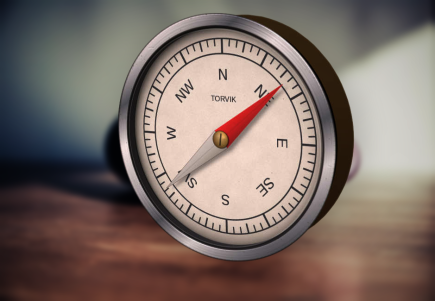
50 (°)
